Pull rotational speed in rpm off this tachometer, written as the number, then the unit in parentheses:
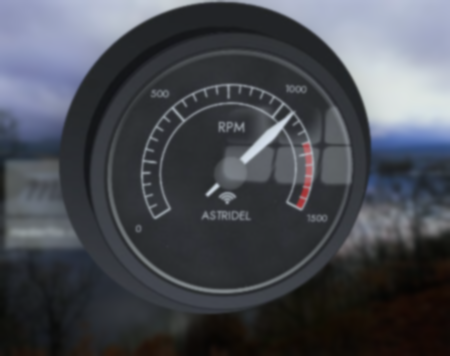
1050 (rpm)
